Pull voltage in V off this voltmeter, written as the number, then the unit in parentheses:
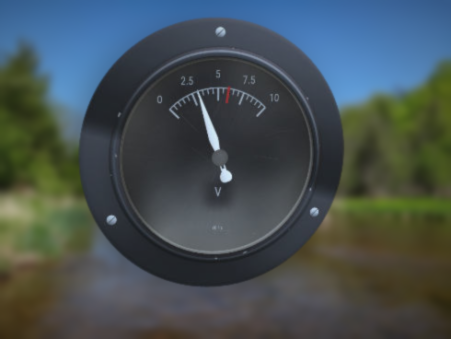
3 (V)
